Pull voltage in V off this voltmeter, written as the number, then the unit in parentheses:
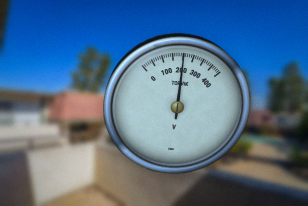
200 (V)
